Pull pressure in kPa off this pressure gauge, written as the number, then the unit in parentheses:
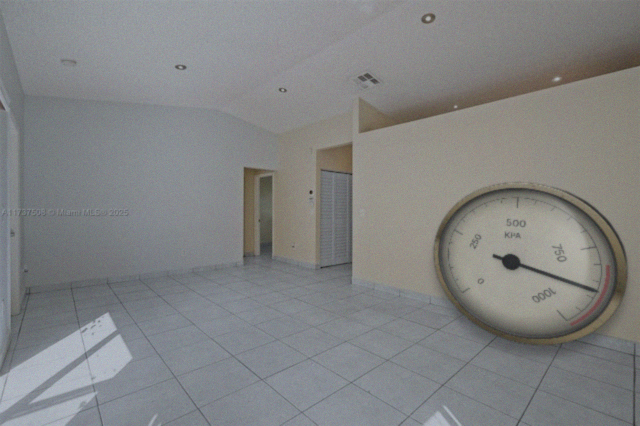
875 (kPa)
